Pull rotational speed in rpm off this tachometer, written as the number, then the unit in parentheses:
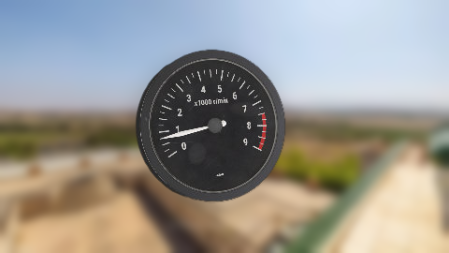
750 (rpm)
